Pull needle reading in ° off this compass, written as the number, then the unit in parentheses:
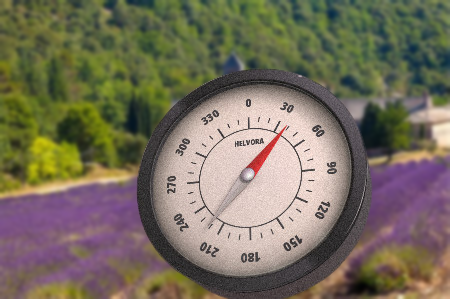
40 (°)
